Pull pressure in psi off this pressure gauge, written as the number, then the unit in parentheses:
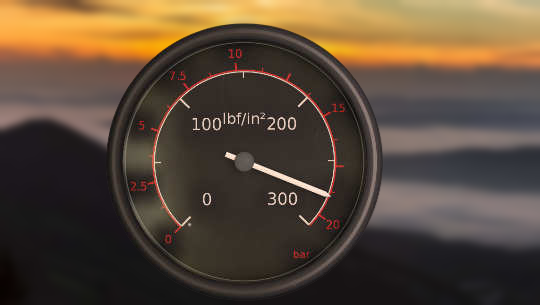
275 (psi)
